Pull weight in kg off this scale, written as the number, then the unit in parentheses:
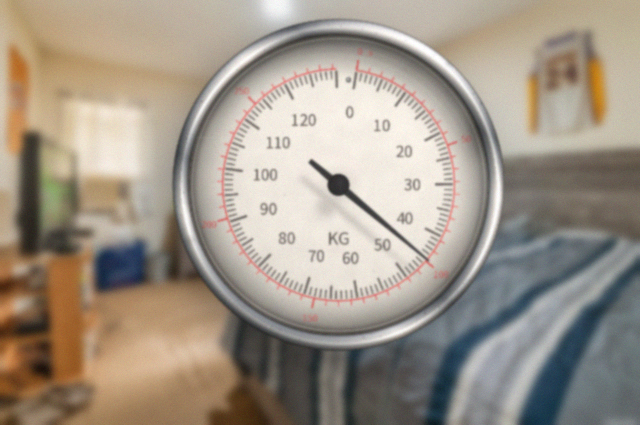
45 (kg)
